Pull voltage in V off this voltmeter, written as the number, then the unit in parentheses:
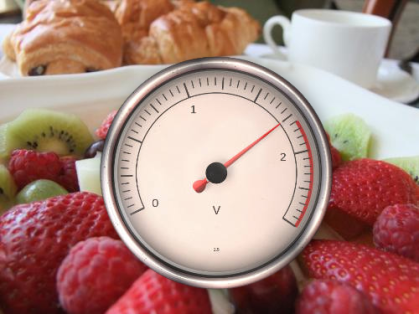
1.75 (V)
